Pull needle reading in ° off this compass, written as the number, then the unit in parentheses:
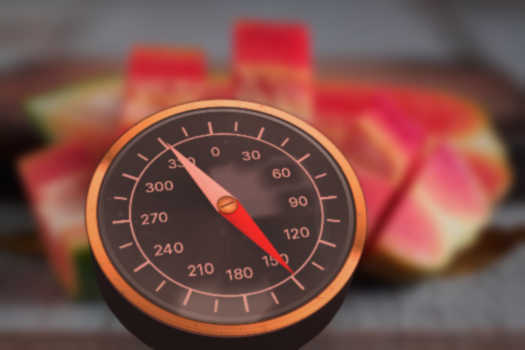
150 (°)
